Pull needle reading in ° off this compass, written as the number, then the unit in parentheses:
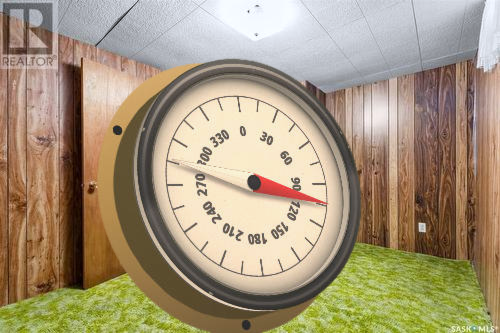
105 (°)
